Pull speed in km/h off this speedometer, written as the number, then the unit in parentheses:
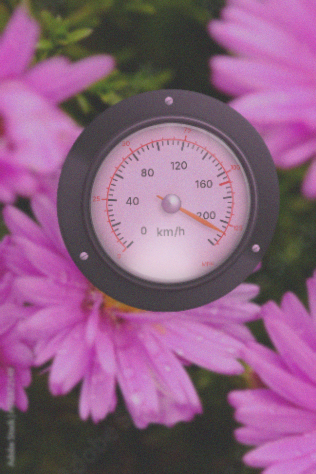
208 (km/h)
